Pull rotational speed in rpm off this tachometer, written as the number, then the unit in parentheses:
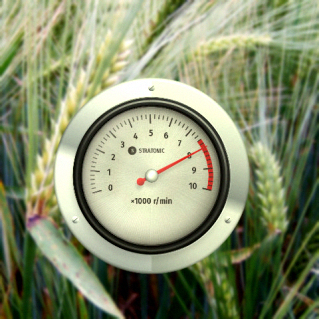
8000 (rpm)
